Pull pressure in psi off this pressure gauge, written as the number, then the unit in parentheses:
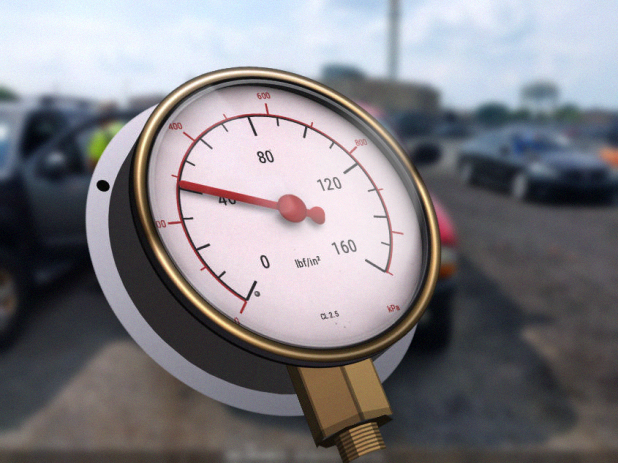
40 (psi)
